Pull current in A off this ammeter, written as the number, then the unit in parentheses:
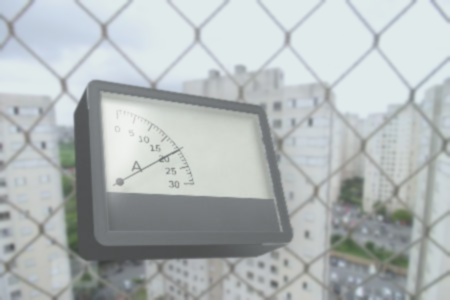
20 (A)
